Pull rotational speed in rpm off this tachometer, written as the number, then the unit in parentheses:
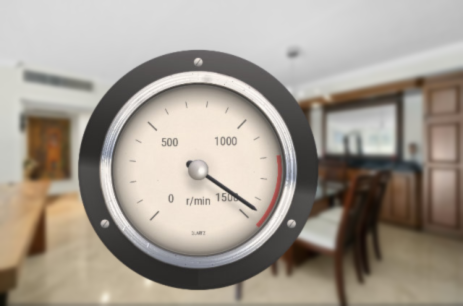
1450 (rpm)
